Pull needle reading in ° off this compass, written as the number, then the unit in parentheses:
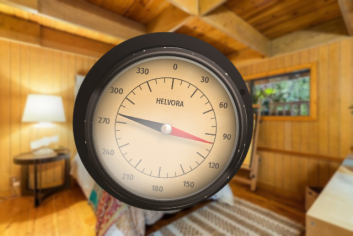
100 (°)
